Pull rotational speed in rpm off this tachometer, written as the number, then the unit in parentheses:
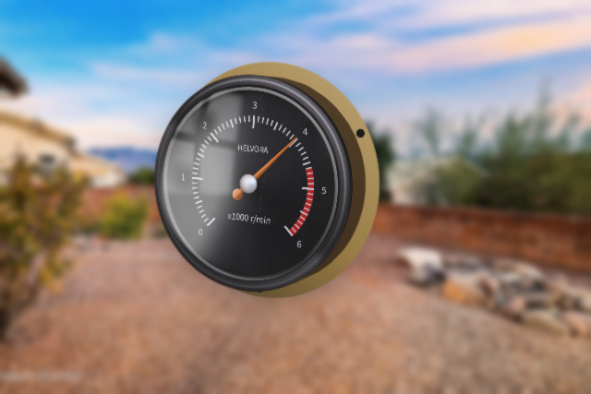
4000 (rpm)
